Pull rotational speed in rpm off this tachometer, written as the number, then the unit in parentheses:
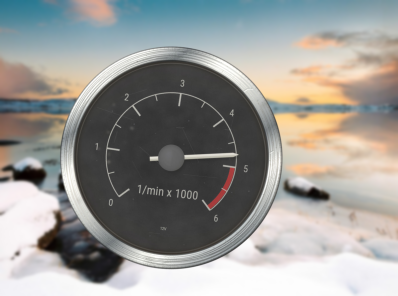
4750 (rpm)
